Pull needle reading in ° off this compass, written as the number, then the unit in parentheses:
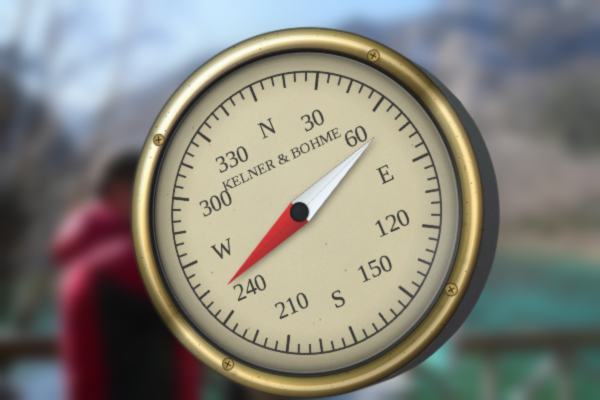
250 (°)
